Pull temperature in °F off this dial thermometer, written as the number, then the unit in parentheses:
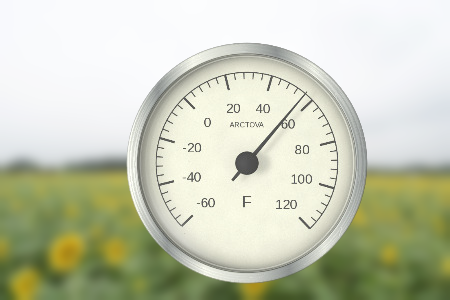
56 (°F)
